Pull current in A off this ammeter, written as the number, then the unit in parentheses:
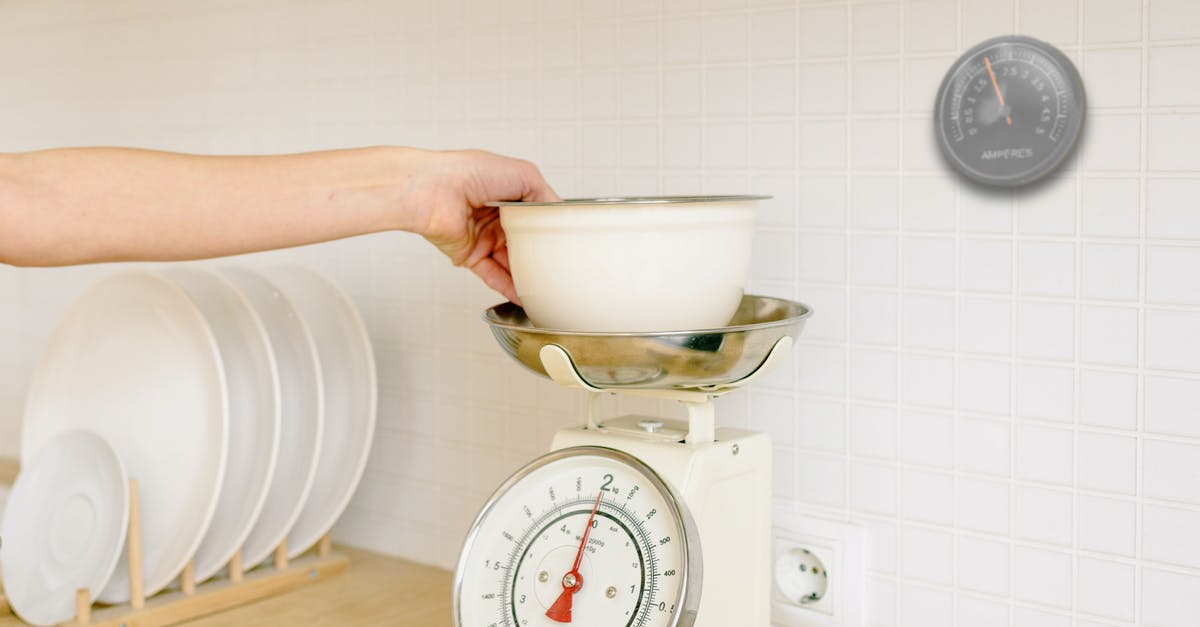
2 (A)
